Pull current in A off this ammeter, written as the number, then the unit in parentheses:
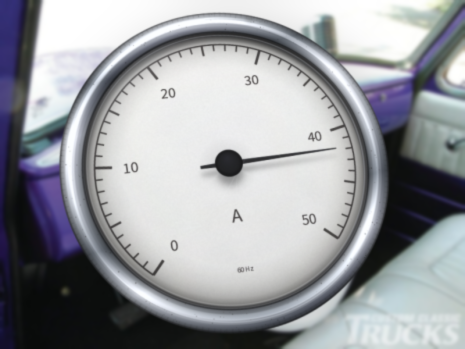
42 (A)
